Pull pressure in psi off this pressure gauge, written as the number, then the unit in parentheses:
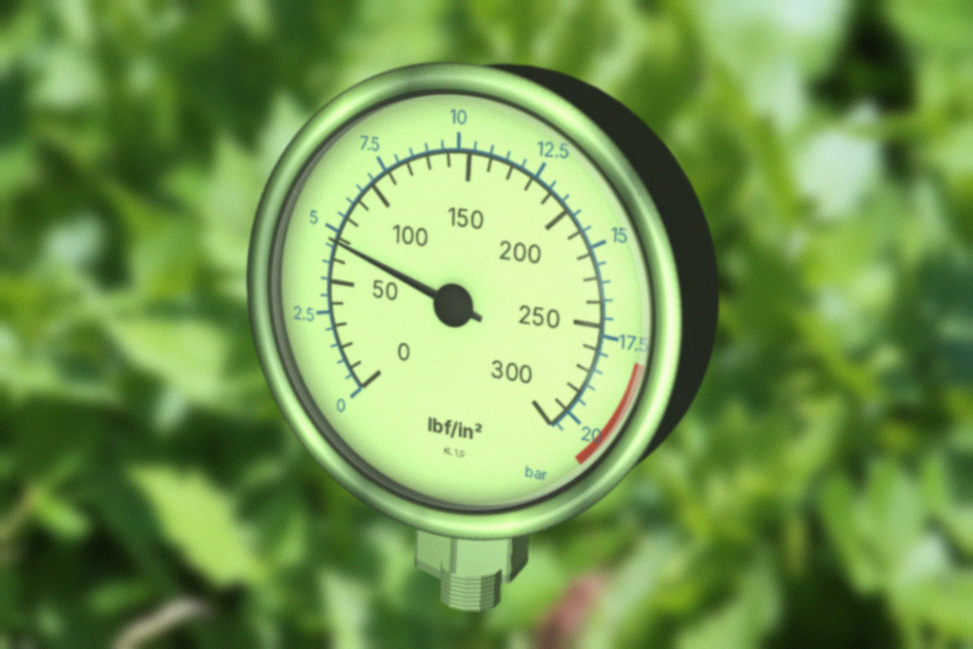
70 (psi)
